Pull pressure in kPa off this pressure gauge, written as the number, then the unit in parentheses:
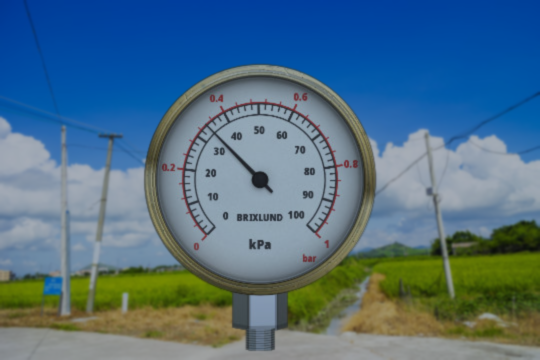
34 (kPa)
